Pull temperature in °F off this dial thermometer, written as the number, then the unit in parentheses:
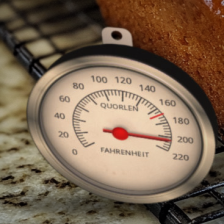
200 (°F)
